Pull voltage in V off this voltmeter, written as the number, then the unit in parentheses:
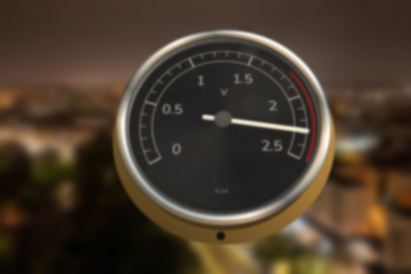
2.3 (V)
